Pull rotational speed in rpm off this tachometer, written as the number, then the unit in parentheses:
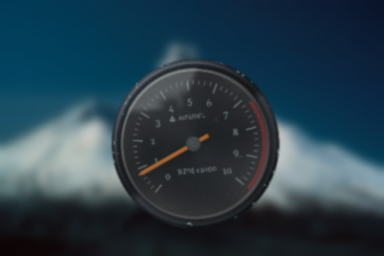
800 (rpm)
